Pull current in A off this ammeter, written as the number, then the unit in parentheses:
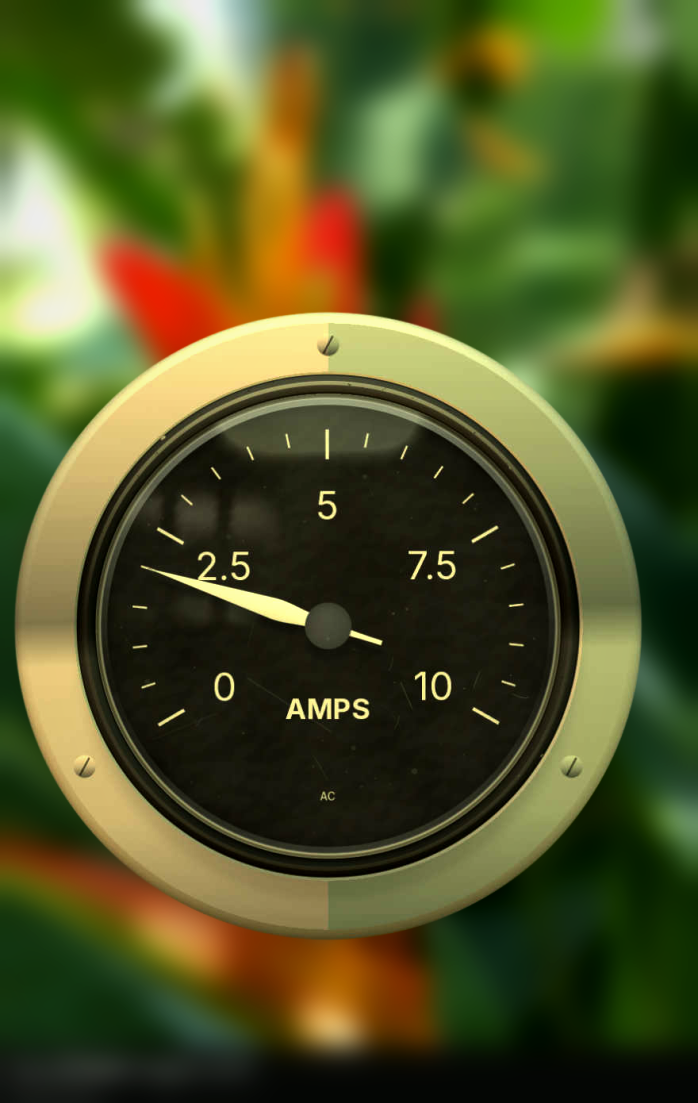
2 (A)
